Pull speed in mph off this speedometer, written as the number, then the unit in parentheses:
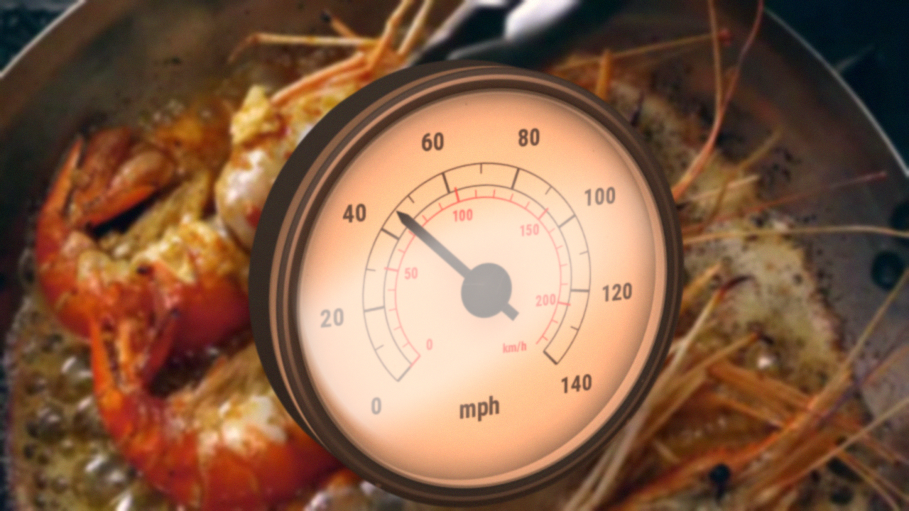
45 (mph)
